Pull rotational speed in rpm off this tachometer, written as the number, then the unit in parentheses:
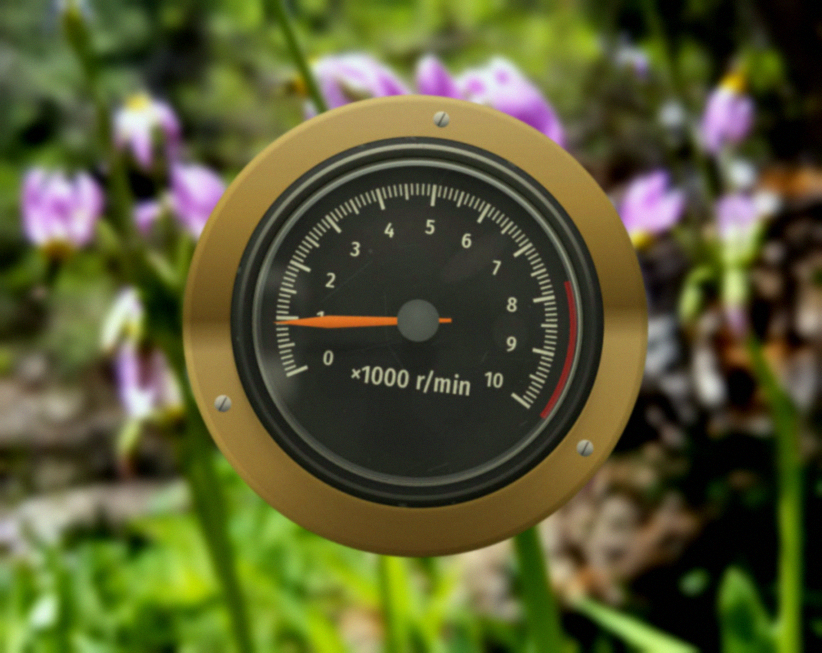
900 (rpm)
